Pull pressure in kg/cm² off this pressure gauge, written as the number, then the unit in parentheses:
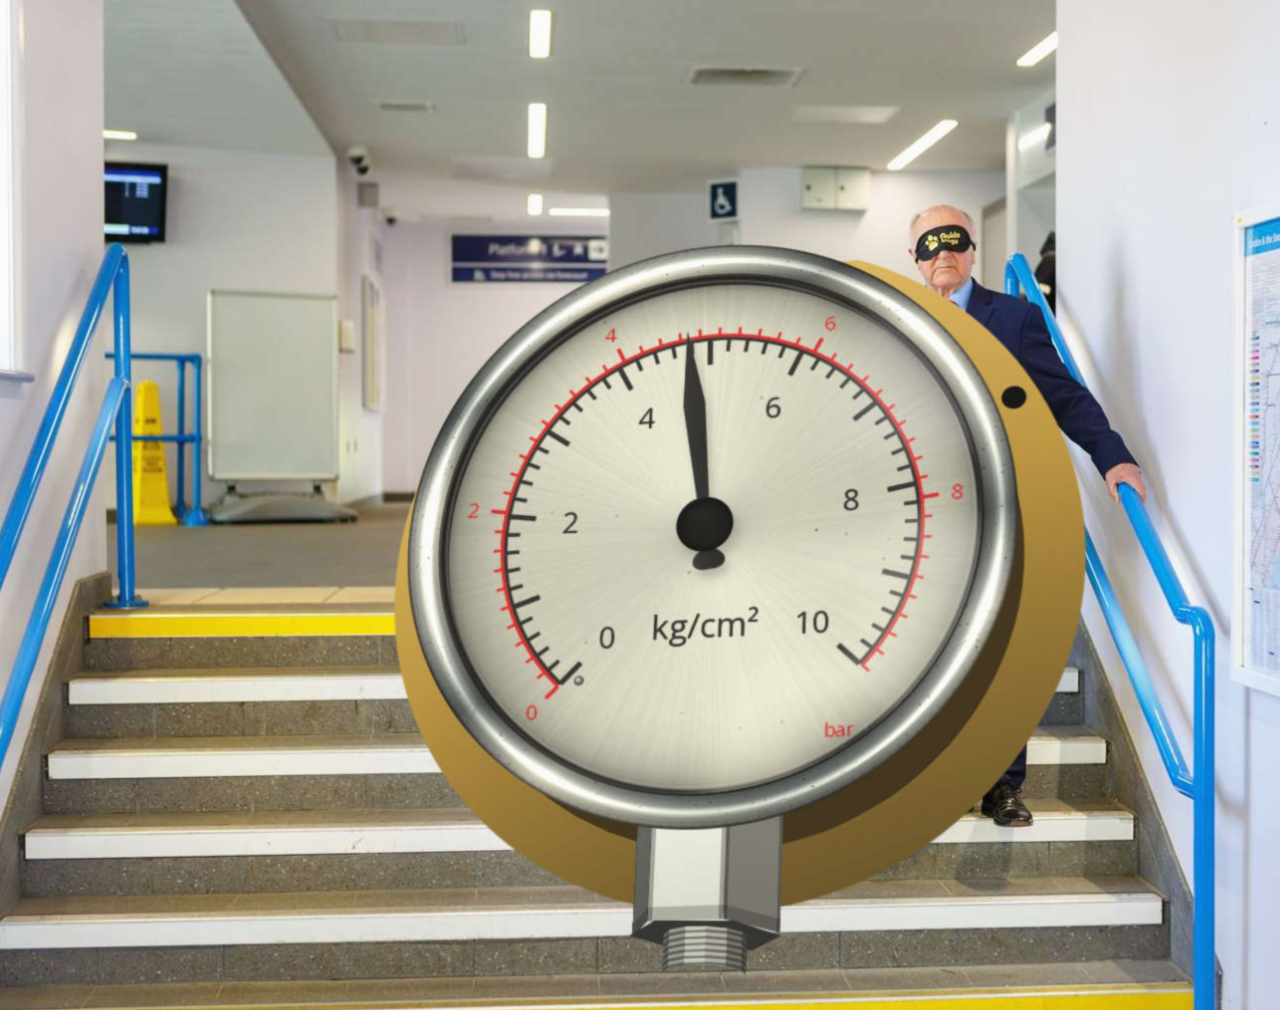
4.8 (kg/cm²)
